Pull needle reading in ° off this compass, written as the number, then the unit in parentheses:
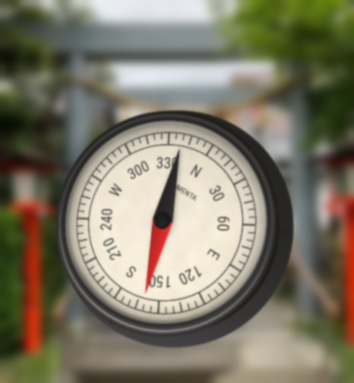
160 (°)
